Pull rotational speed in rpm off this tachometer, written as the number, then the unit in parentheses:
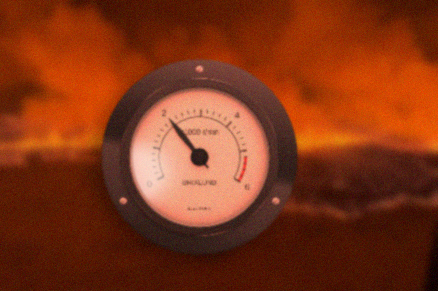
2000 (rpm)
